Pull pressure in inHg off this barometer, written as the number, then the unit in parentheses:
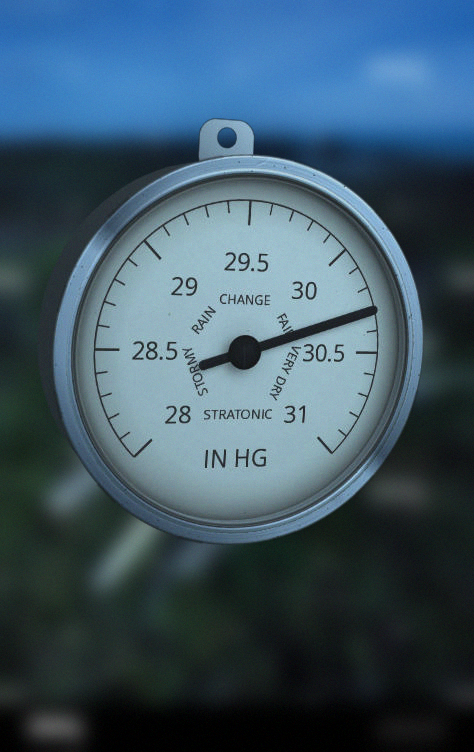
30.3 (inHg)
